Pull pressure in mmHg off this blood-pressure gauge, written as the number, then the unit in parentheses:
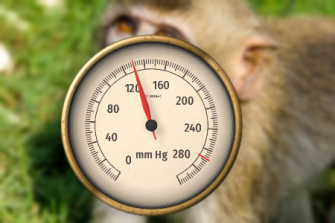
130 (mmHg)
